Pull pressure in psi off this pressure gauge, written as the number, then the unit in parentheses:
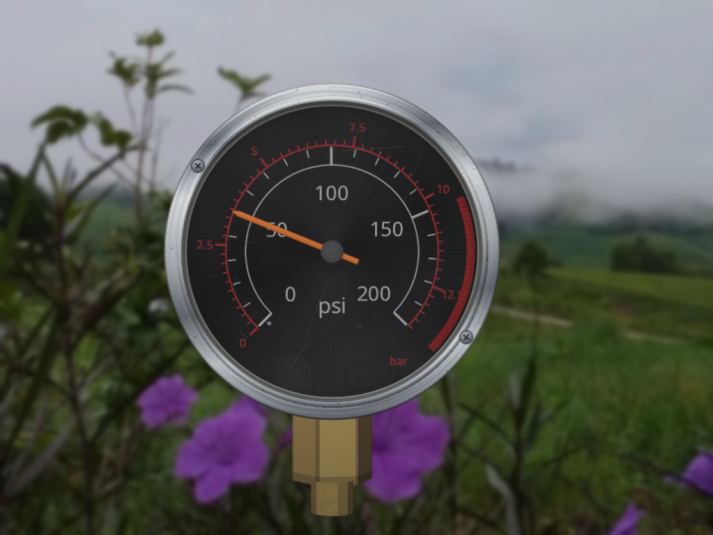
50 (psi)
